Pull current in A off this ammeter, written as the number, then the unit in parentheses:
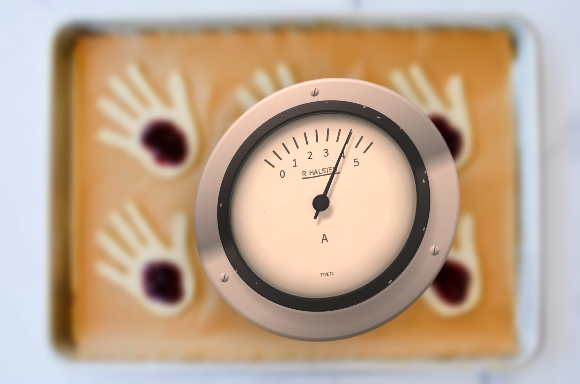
4 (A)
